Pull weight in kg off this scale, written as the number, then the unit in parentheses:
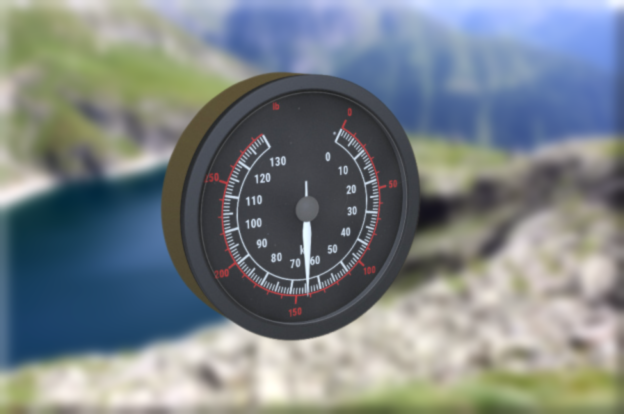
65 (kg)
